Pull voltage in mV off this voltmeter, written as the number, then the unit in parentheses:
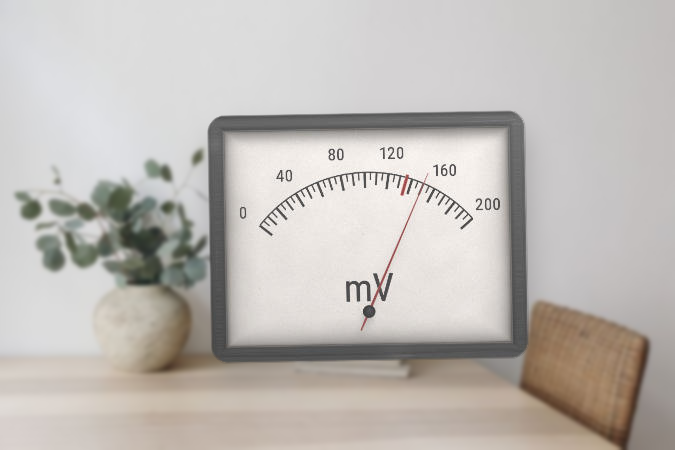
150 (mV)
